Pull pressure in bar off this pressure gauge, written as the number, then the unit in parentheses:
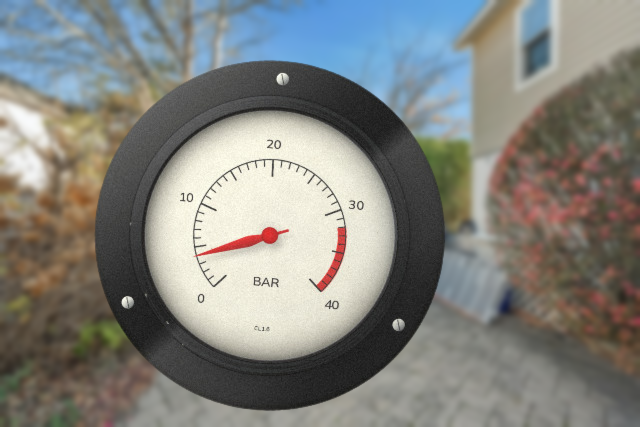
4 (bar)
